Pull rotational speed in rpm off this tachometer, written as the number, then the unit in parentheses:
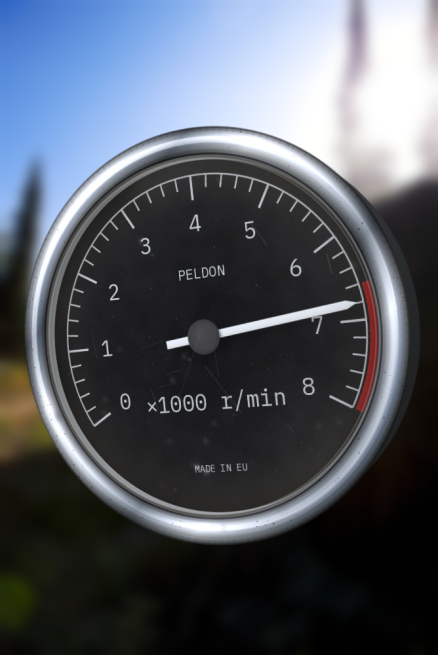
6800 (rpm)
